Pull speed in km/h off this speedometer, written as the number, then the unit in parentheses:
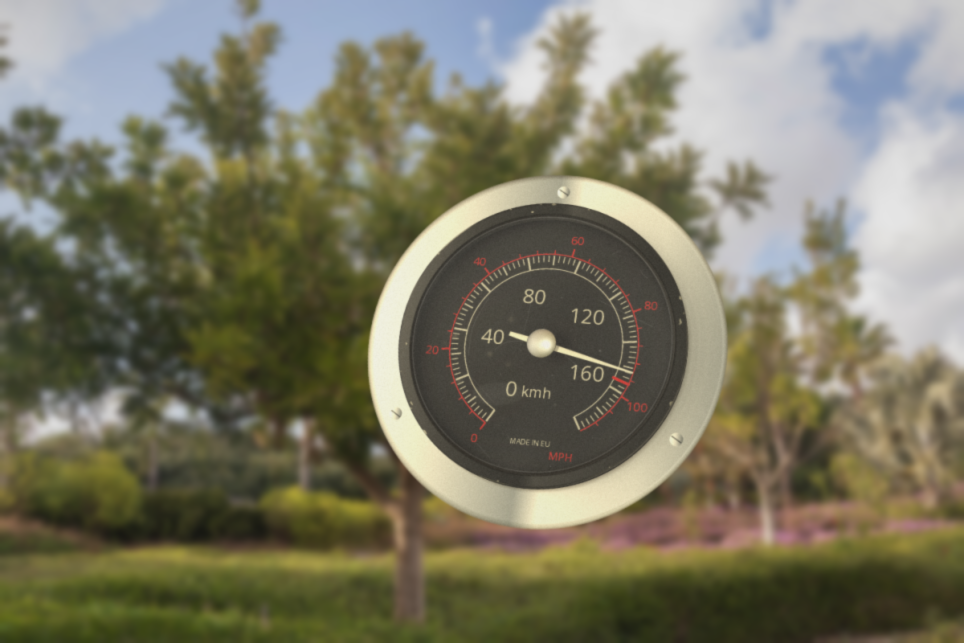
152 (km/h)
